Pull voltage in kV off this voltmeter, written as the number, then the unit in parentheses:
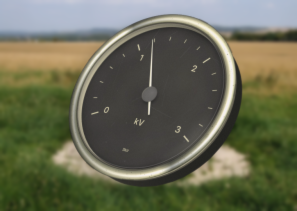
1.2 (kV)
